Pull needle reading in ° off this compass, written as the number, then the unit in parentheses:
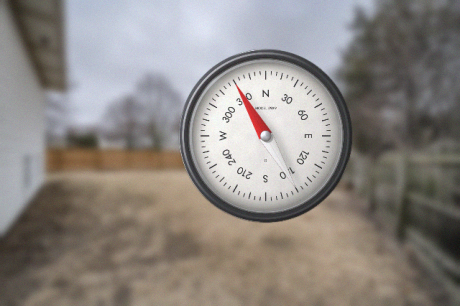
330 (°)
